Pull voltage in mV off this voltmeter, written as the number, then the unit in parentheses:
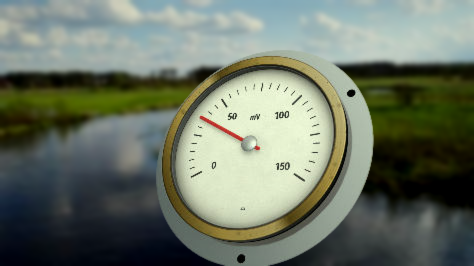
35 (mV)
